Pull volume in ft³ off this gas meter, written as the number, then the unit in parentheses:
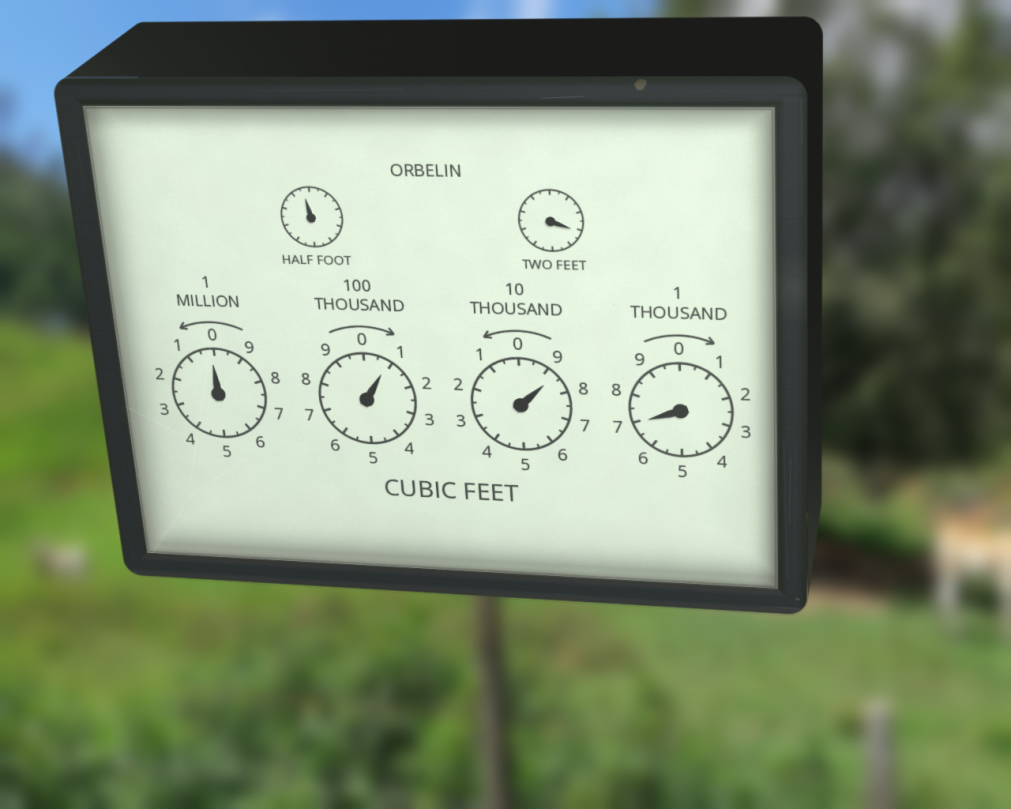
8700 (ft³)
